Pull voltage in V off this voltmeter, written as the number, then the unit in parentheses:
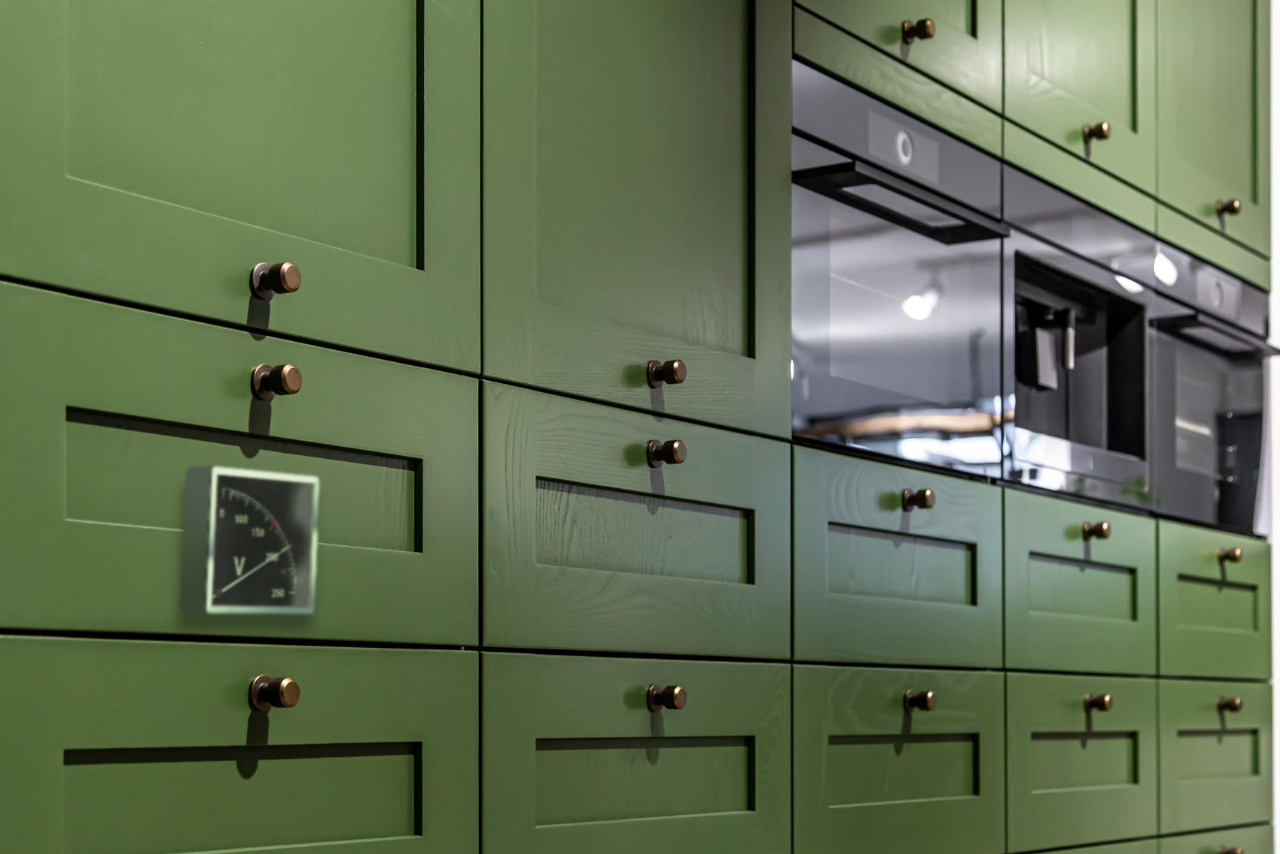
200 (V)
